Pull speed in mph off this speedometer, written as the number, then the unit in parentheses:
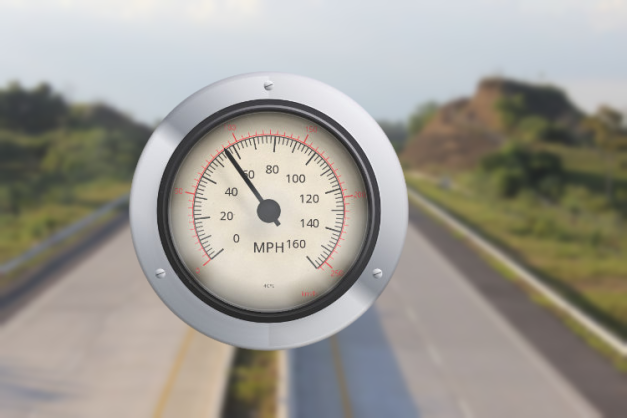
56 (mph)
